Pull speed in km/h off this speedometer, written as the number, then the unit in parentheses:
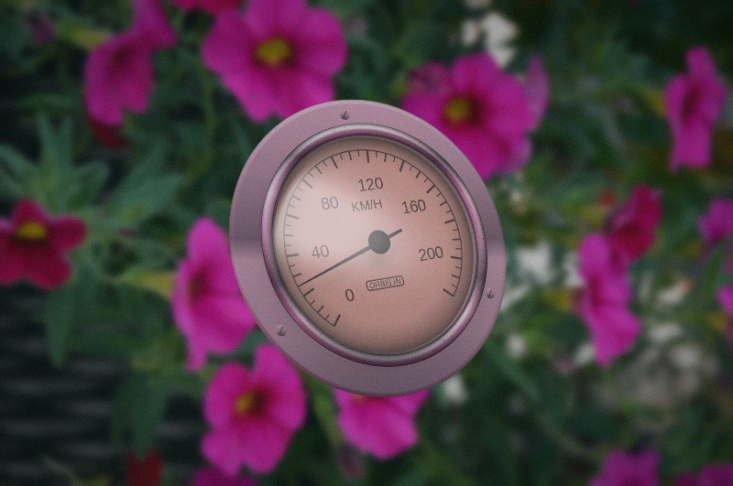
25 (km/h)
